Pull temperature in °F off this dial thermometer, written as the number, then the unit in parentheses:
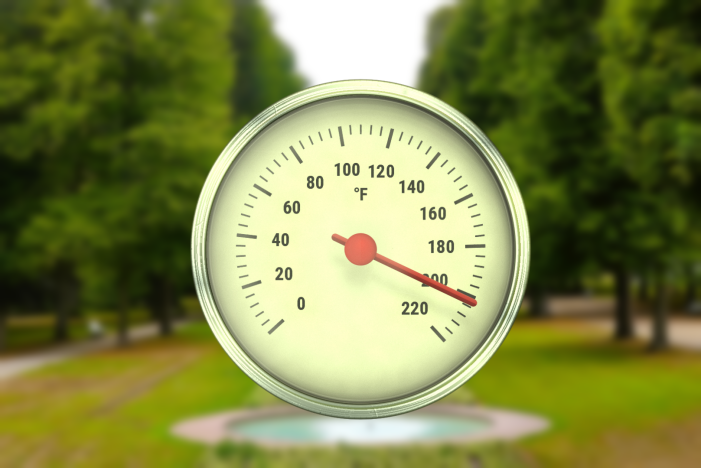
202 (°F)
